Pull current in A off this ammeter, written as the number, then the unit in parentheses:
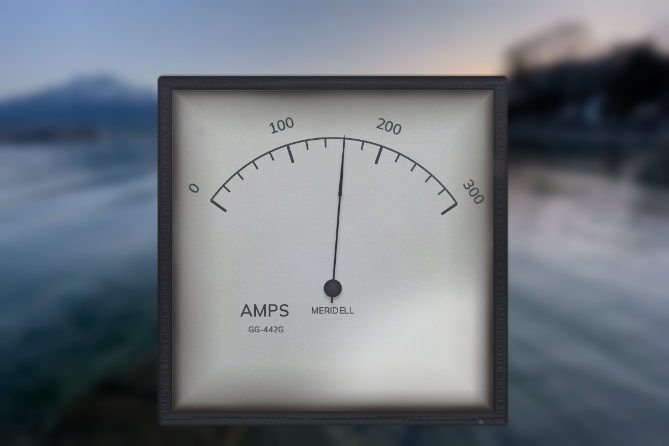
160 (A)
